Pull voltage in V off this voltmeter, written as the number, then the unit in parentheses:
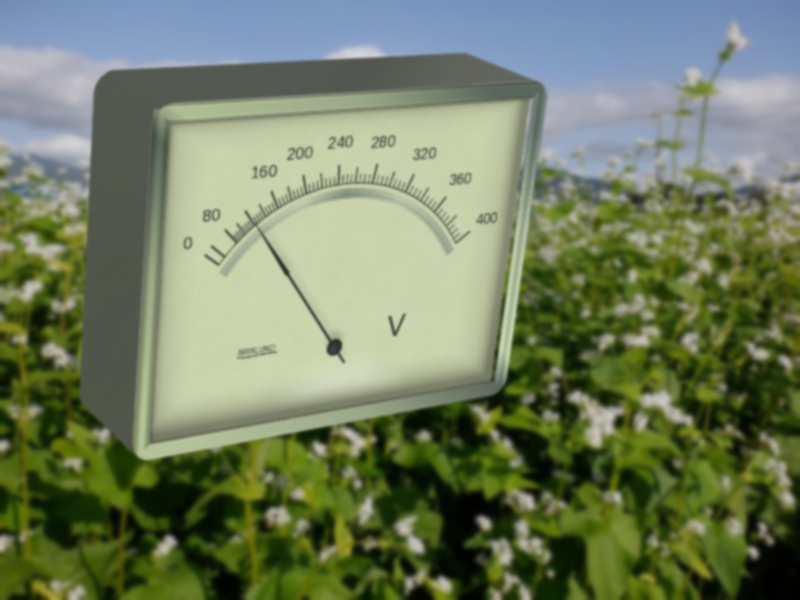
120 (V)
